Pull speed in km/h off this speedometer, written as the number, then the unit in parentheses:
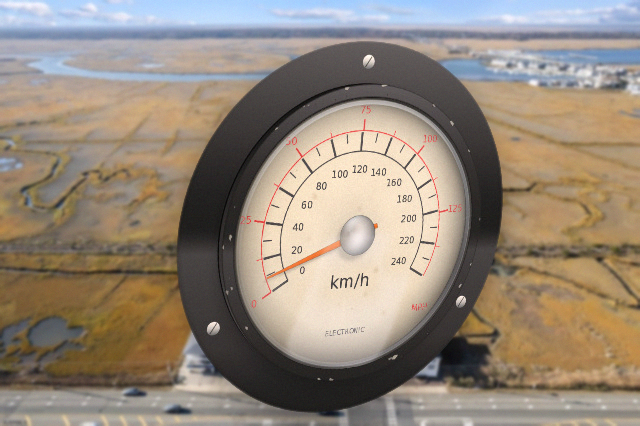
10 (km/h)
